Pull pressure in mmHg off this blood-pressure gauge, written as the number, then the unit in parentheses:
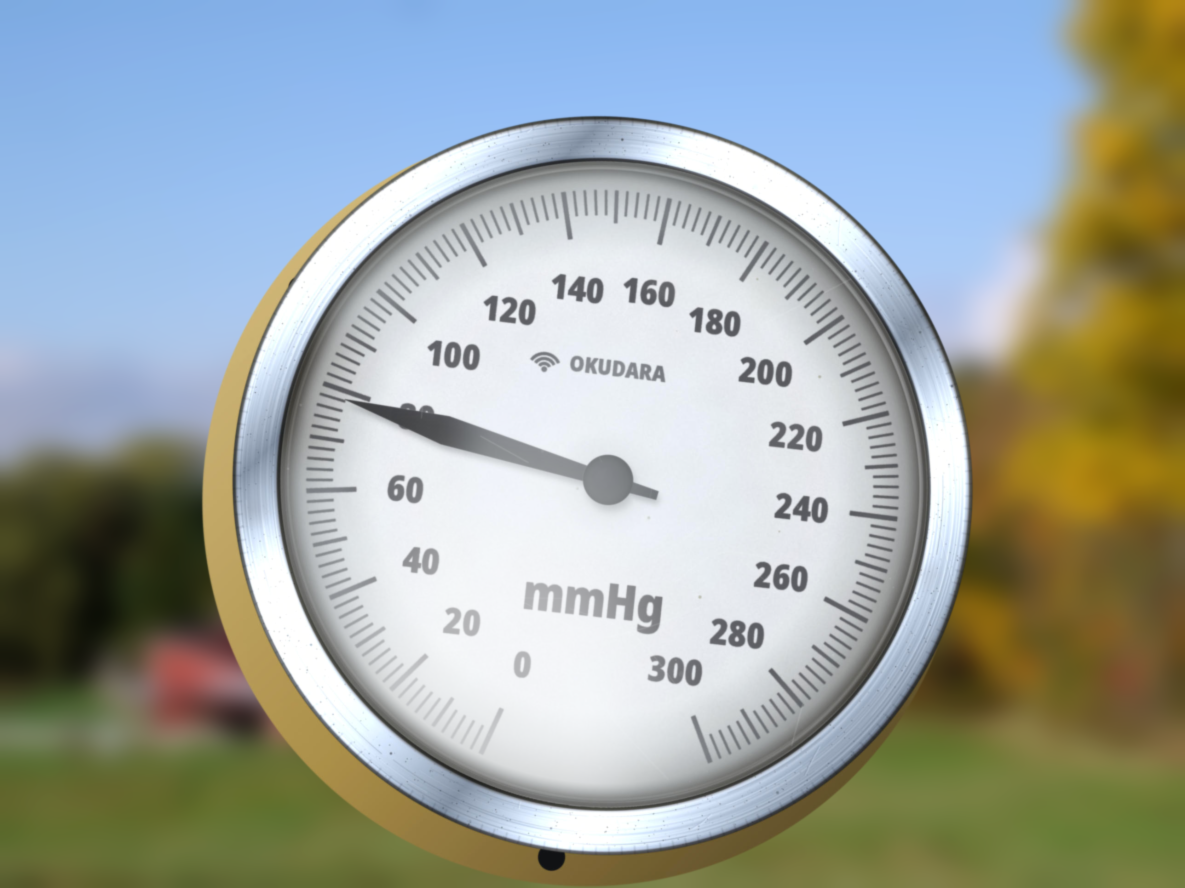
78 (mmHg)
